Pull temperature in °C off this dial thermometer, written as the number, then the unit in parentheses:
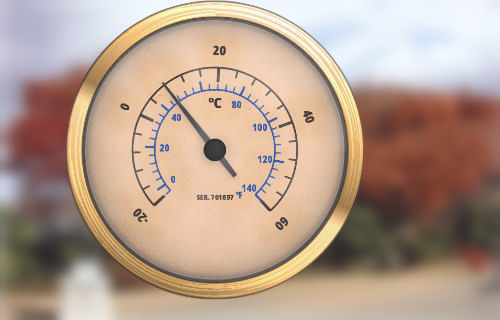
8 (°C)
